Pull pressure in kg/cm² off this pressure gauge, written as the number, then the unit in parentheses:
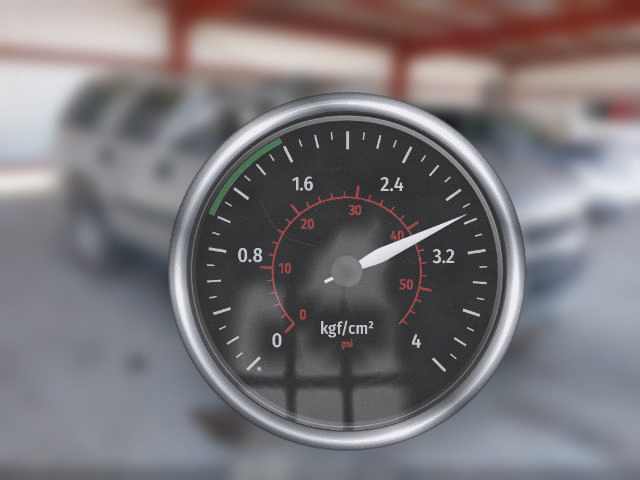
2.95 (kg/cm²)
